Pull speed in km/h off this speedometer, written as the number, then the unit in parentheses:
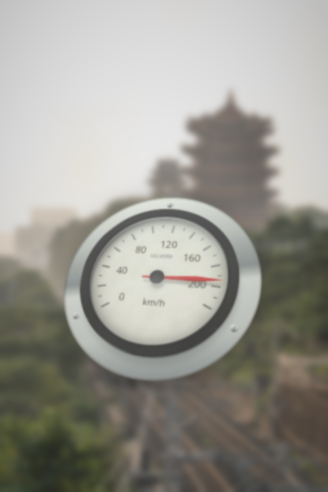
195 (km/h)
